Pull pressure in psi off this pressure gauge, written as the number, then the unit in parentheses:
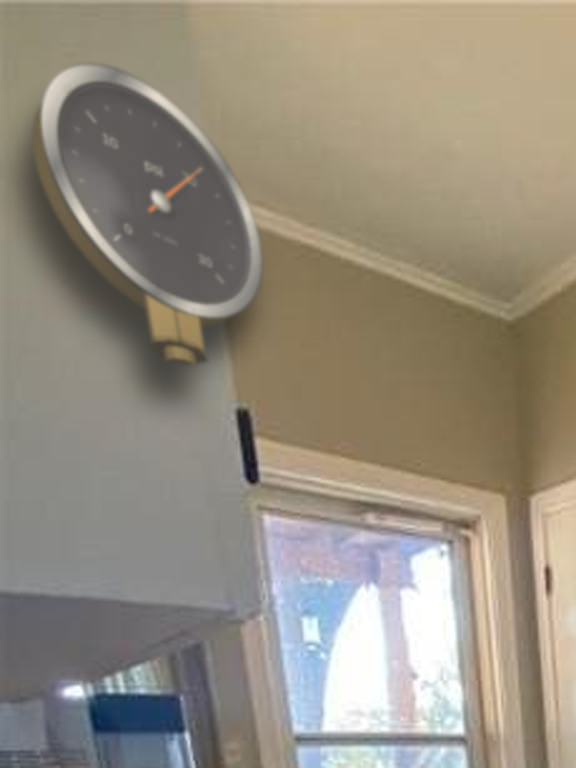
20 (psi)
